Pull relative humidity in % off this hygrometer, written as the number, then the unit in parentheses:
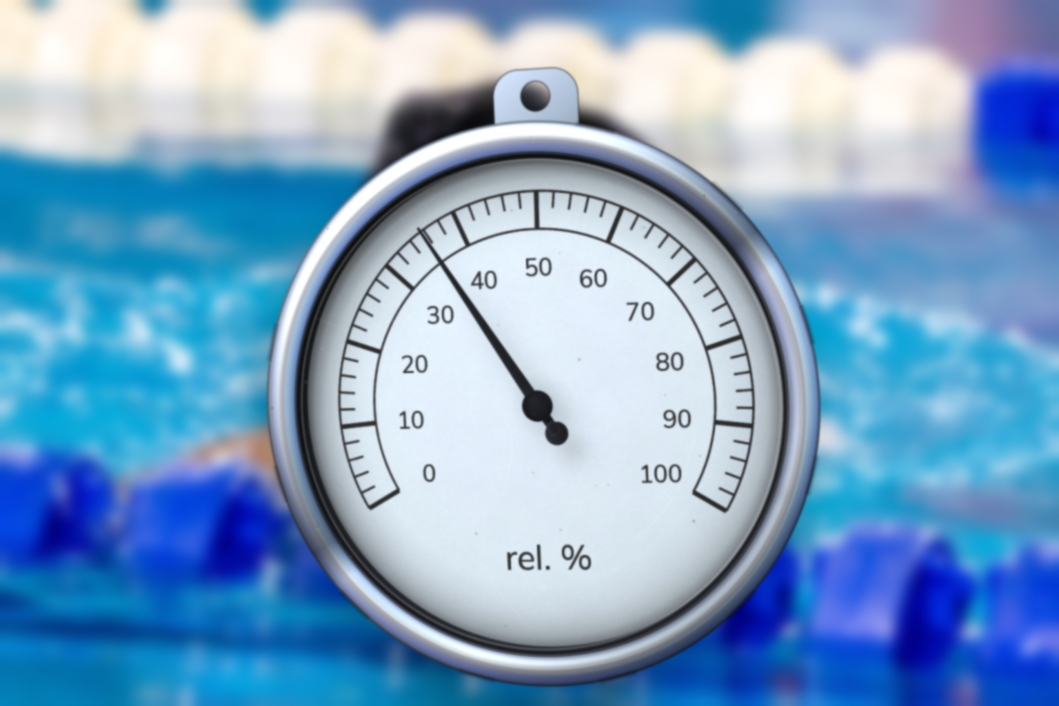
36 (%)
